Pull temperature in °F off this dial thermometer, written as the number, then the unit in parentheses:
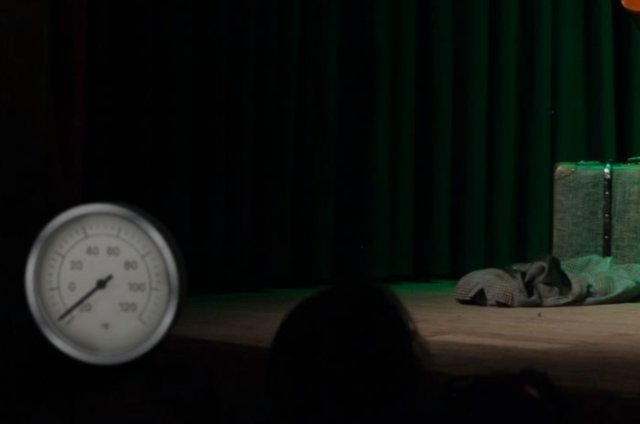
-16 (°F)
